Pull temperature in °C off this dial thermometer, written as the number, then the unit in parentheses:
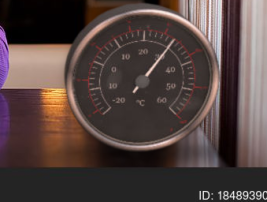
30 (°C)
